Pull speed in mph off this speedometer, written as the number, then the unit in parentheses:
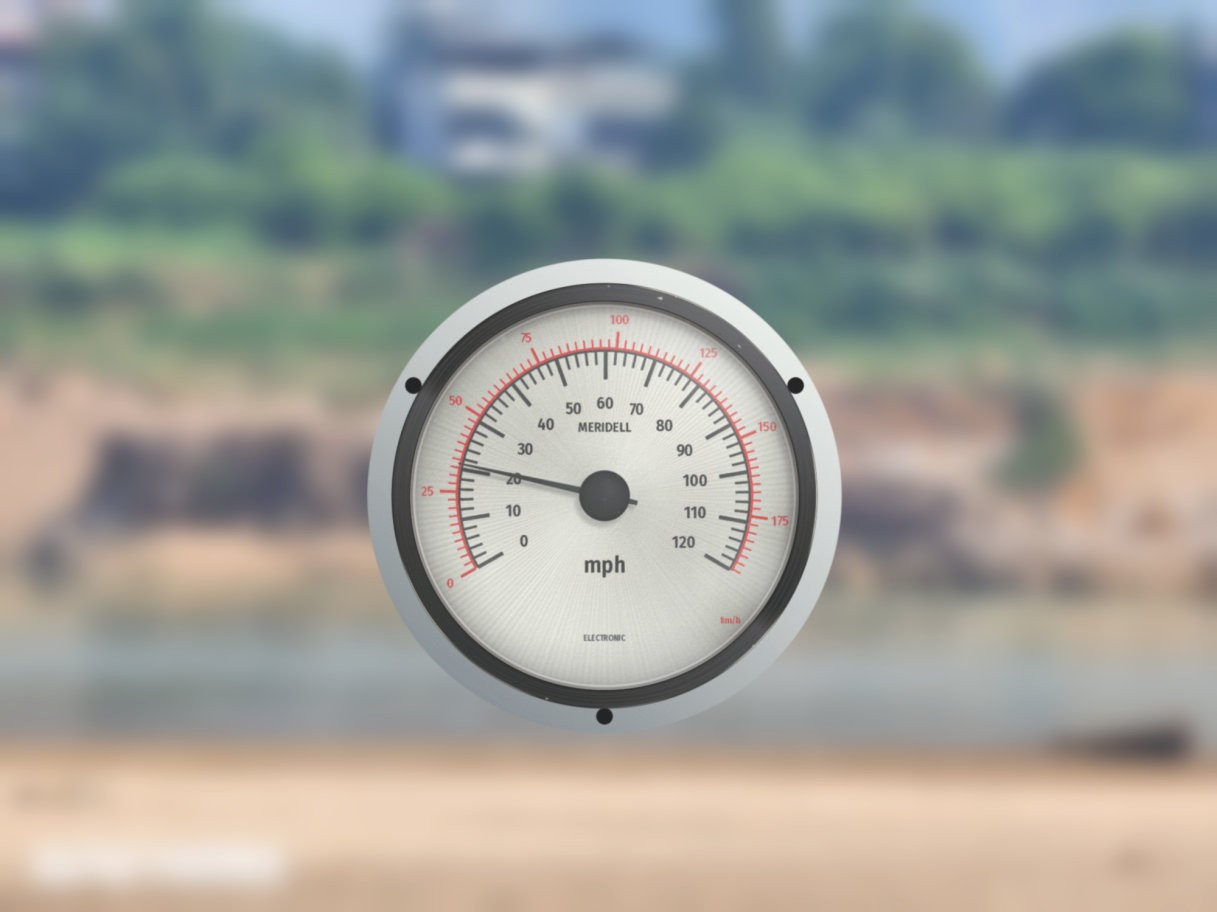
21 (mph)
